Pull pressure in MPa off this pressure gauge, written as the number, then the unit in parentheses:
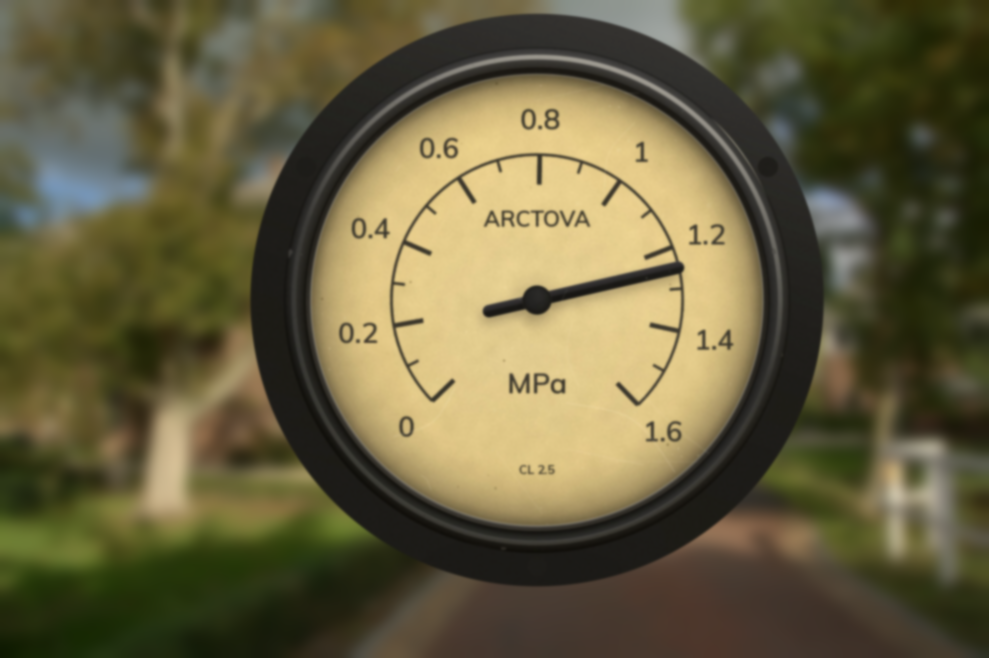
1.25 (MPa)
